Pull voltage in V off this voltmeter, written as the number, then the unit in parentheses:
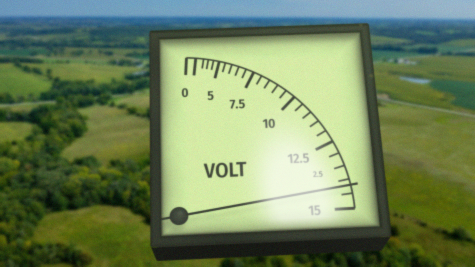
14.25 (V)
